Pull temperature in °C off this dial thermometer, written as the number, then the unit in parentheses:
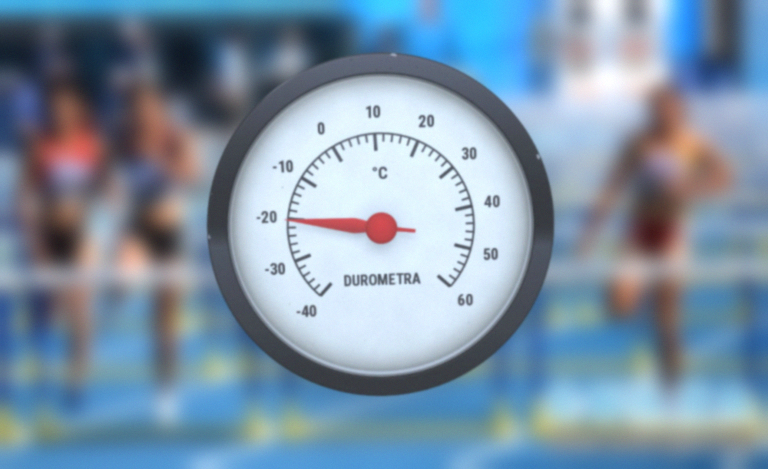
-20 (°C)
